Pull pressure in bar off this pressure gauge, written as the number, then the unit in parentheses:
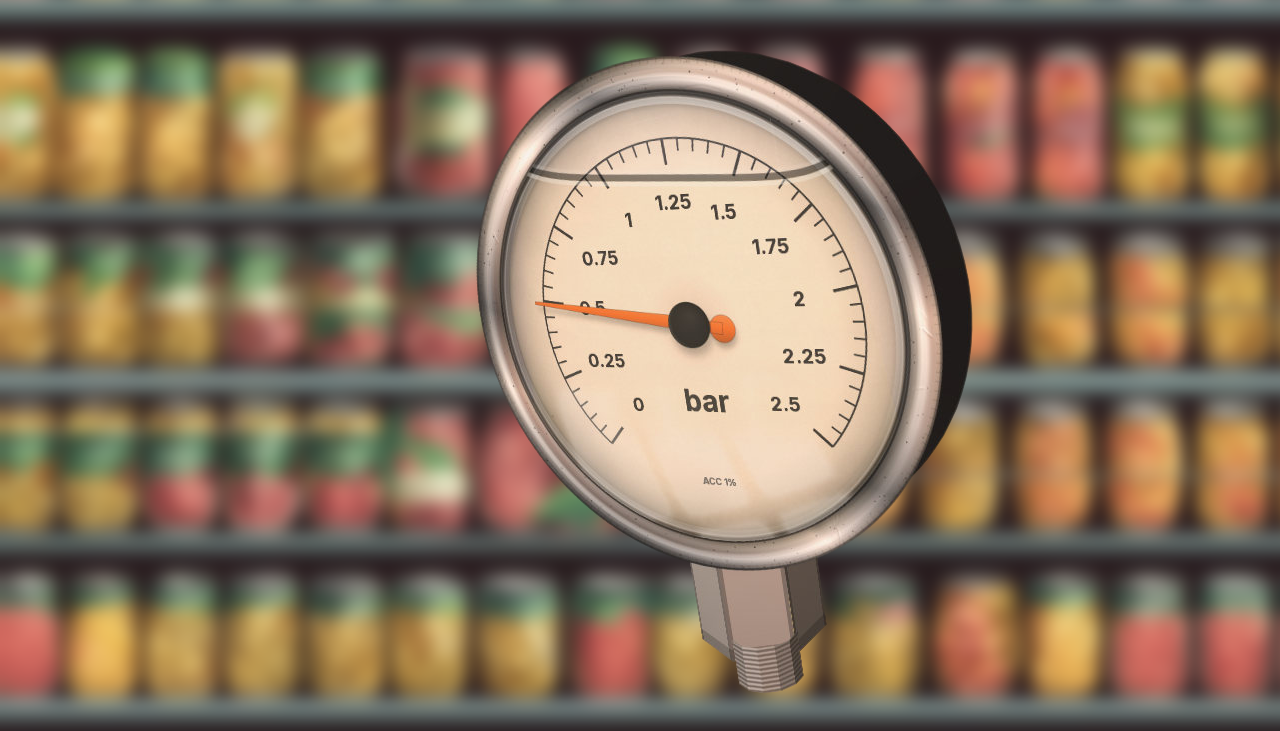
0.5 (bar)
